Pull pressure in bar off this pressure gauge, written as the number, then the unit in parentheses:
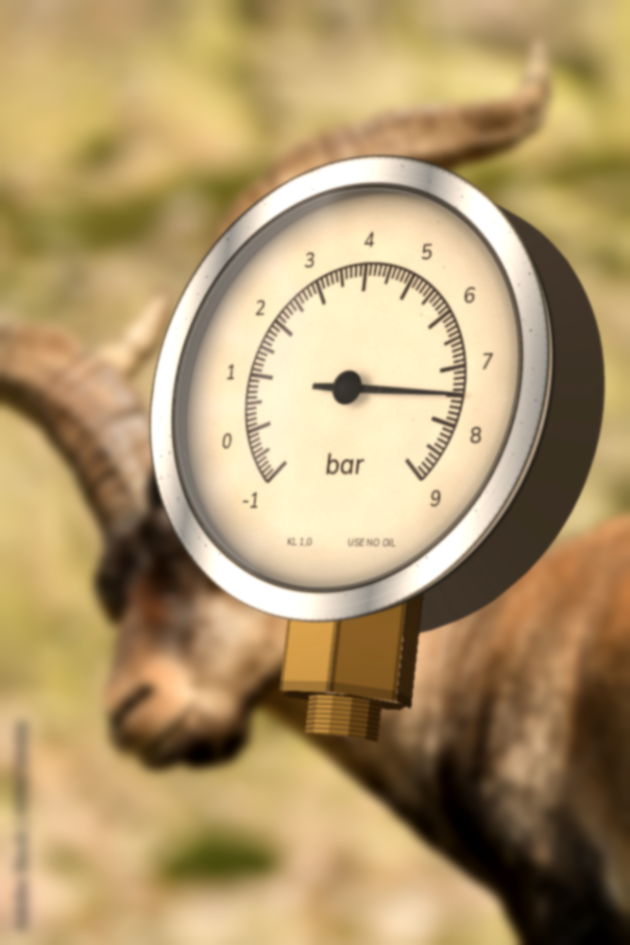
7.5 (bar)
